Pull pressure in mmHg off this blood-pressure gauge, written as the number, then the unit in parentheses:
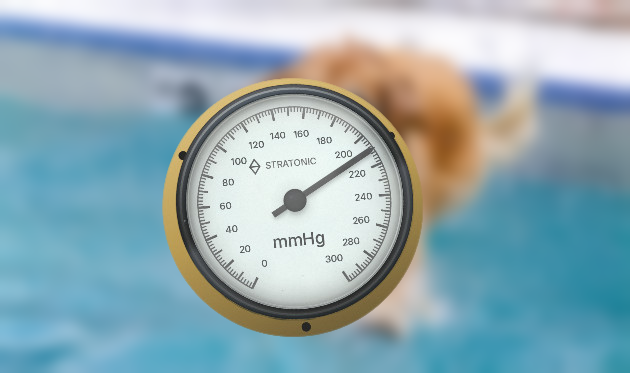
210 (mmHg)
